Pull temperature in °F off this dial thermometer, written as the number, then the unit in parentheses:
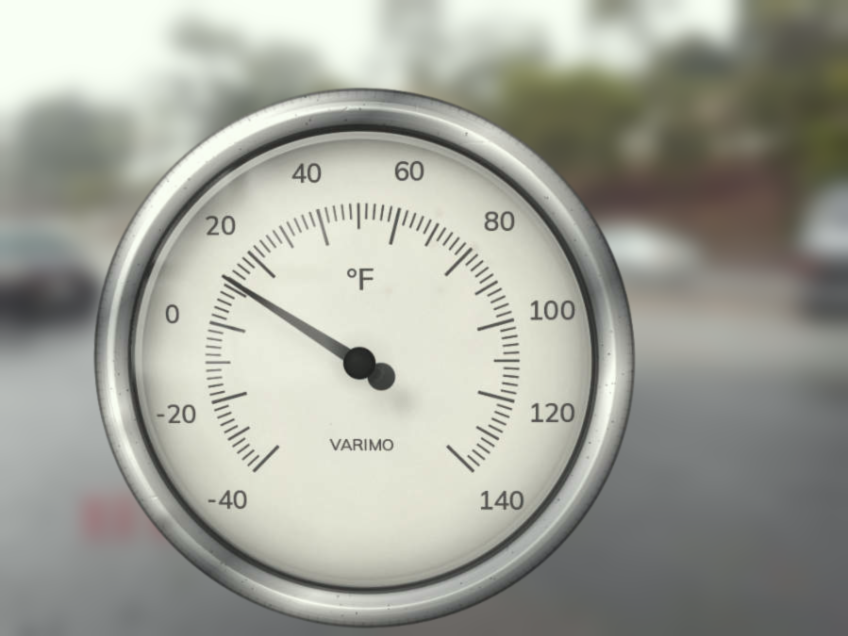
12 (°F)
